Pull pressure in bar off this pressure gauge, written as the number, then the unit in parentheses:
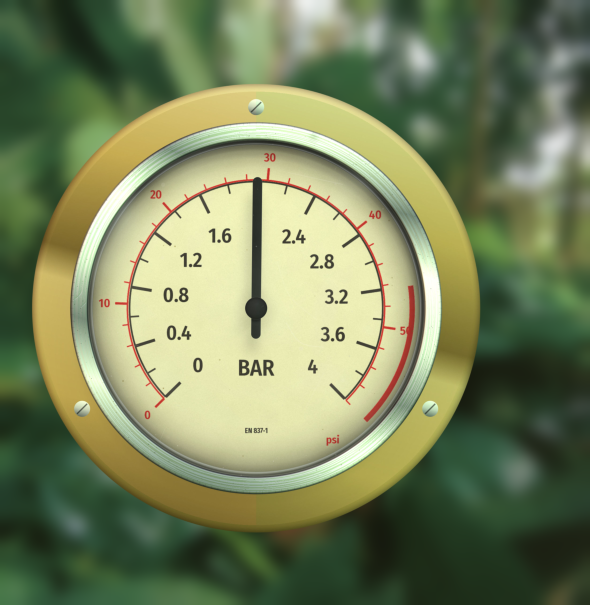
2 (bar)
